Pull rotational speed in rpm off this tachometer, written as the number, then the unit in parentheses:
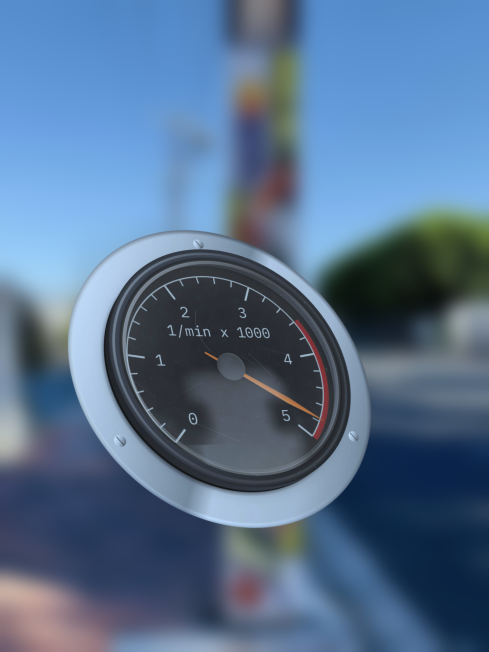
4800 (rpm)
